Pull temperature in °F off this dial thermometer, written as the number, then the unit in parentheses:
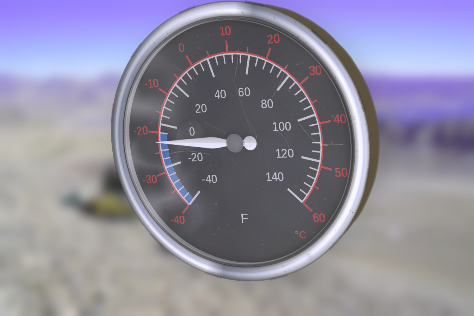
-8 (°F)
